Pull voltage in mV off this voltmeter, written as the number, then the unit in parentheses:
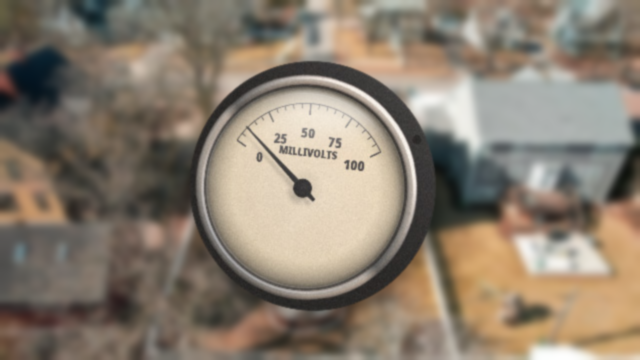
10 (mV)
